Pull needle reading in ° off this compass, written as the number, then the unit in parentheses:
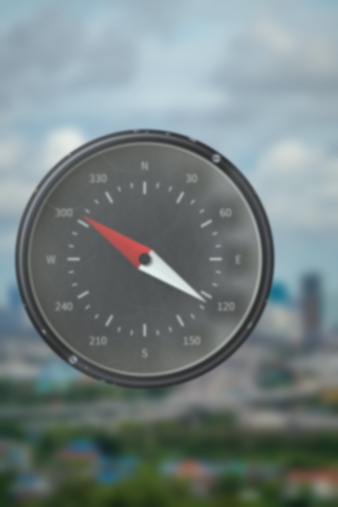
305 (°)
